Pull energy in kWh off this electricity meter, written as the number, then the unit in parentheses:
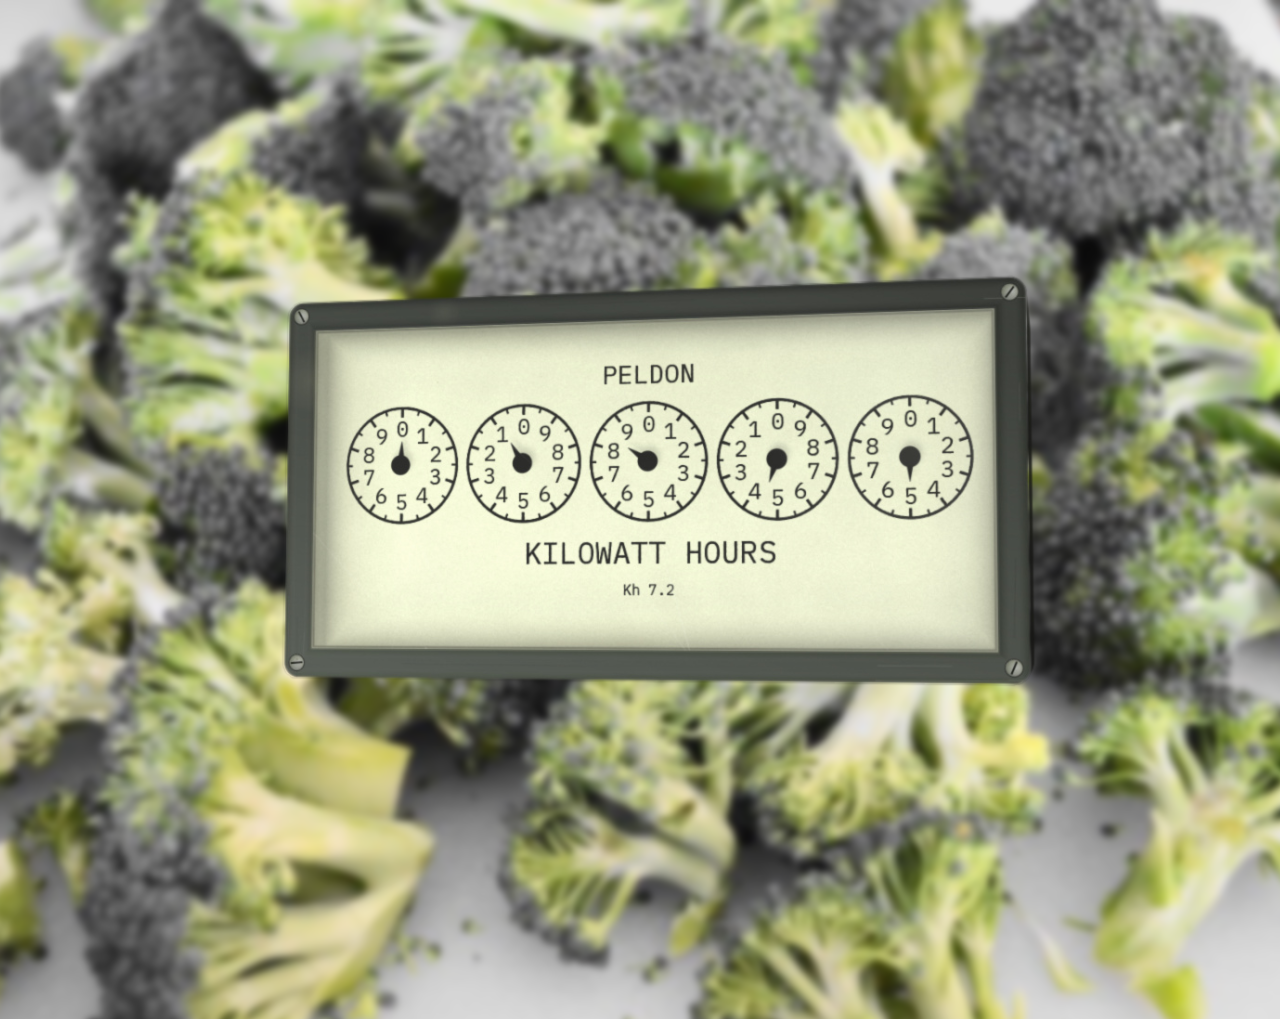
845 (kWh)
